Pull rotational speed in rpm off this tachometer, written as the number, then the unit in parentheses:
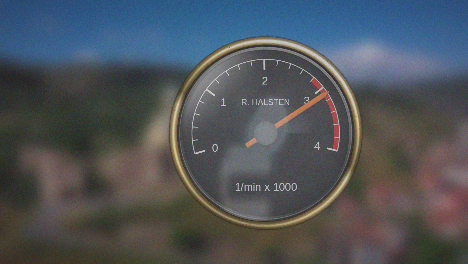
3100 (rpm)
